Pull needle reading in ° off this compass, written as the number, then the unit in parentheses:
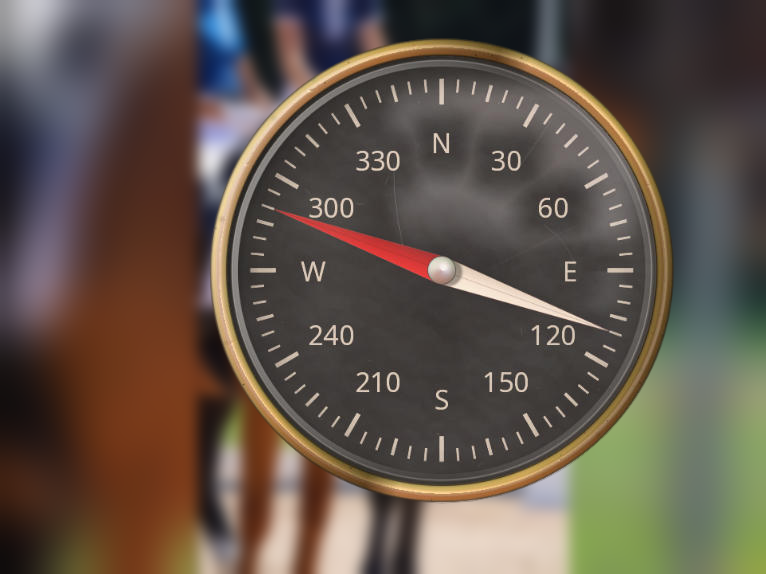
290 (°)
